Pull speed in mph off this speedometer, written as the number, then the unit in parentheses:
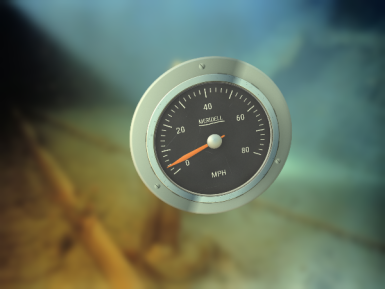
4 (mph)
